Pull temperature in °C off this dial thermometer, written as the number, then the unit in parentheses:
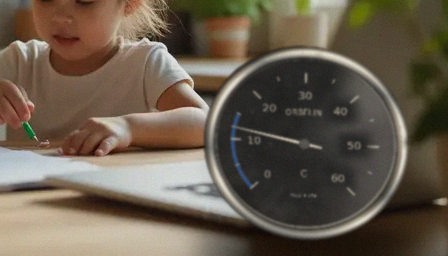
12.5 (°C)
